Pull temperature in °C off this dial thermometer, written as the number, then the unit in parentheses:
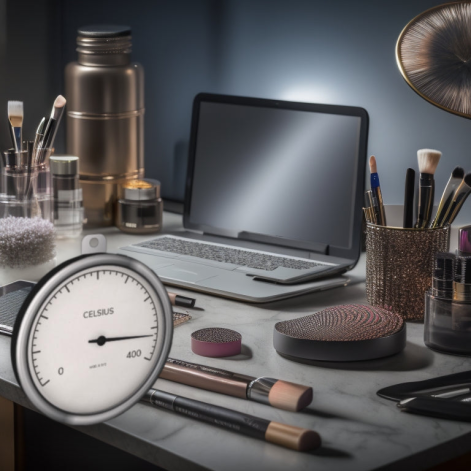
360 (°C)
